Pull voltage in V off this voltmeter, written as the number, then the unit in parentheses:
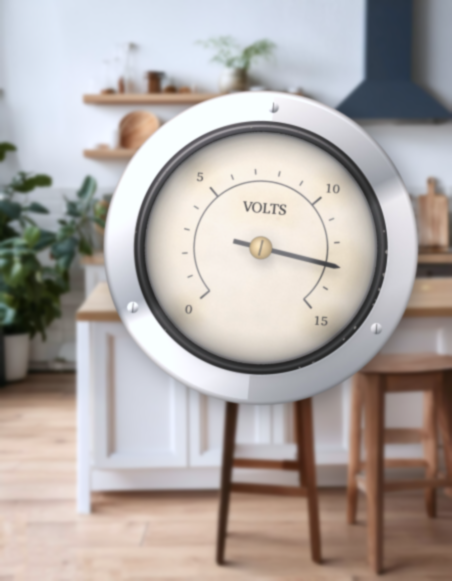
13 (V)
